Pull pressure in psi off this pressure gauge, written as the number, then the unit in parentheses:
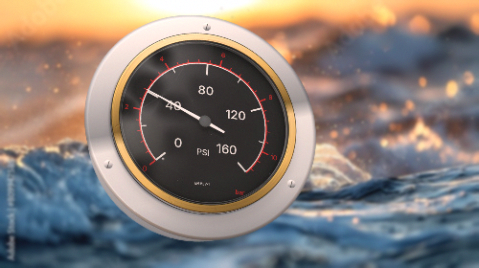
40 (psi)
